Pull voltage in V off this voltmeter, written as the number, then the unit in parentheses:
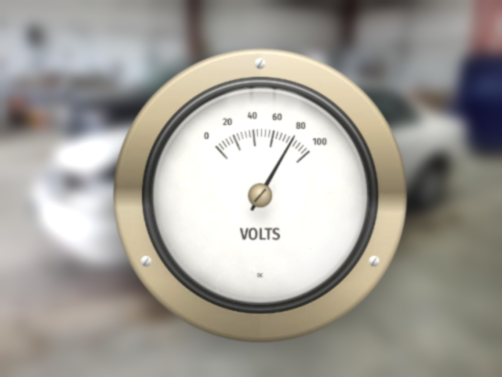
80 (V)
